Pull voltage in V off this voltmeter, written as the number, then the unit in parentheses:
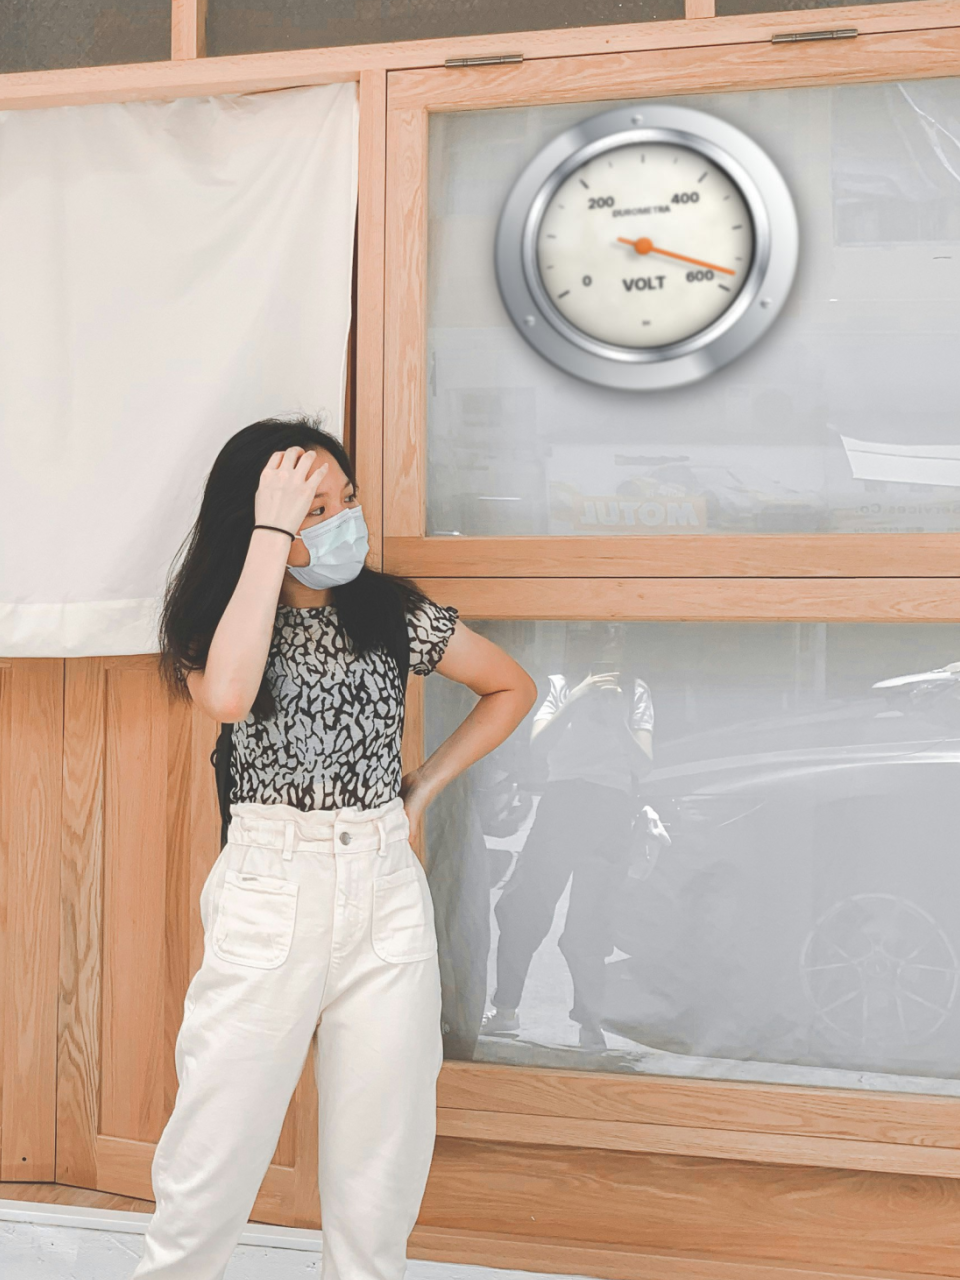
575 (V)
